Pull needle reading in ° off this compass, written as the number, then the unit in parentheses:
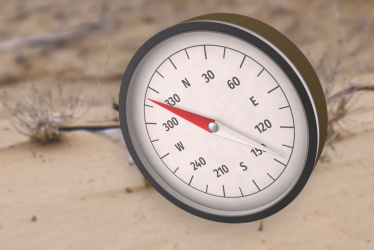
322.5 (°)
